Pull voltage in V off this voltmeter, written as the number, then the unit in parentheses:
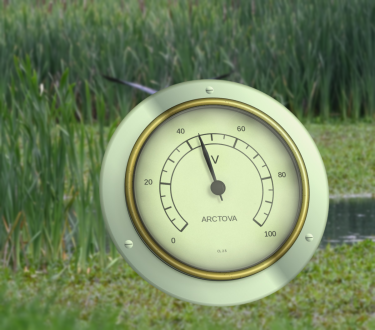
45 (V)
